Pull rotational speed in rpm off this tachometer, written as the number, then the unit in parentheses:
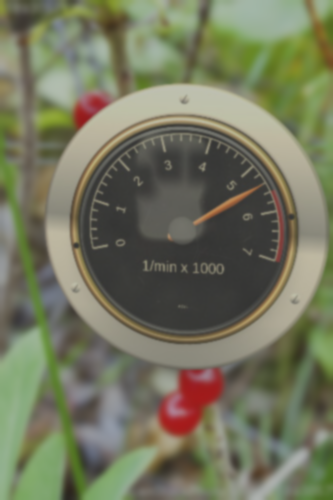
5400 (rpm)
